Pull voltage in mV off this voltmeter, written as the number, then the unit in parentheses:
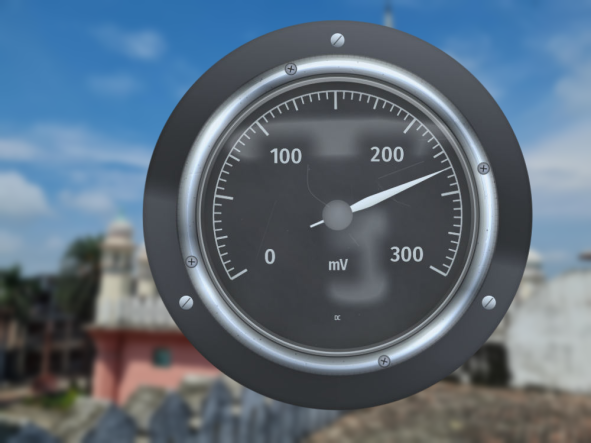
235 (mV)
